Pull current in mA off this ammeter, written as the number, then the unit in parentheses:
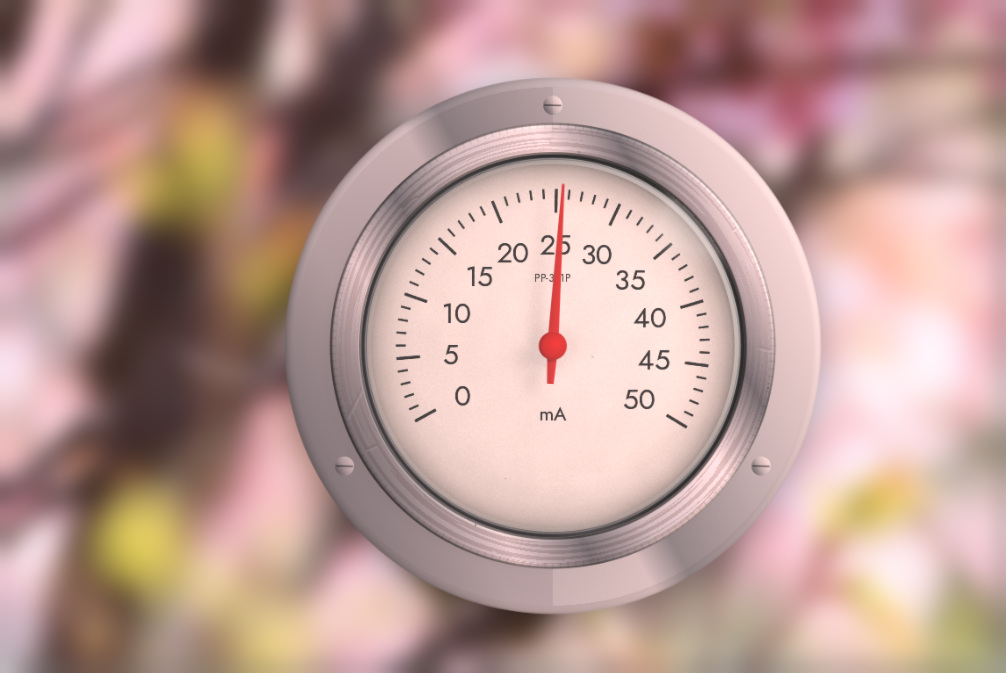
25.5 (mA)
